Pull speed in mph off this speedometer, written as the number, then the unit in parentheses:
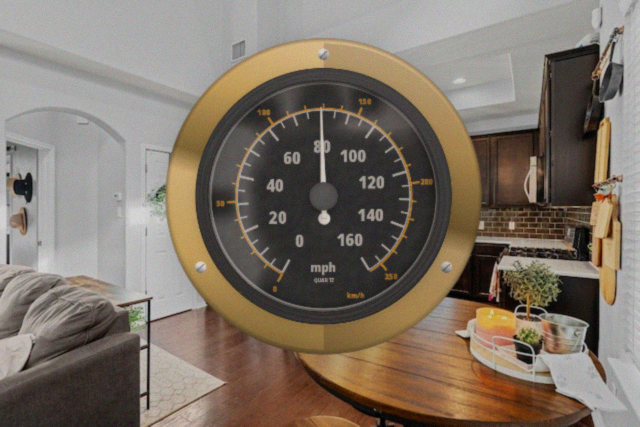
80 (mph)
